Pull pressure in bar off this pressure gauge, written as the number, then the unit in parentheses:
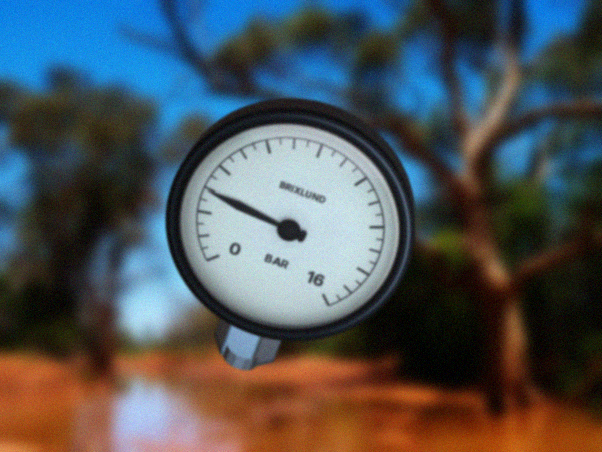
3 (bar)
